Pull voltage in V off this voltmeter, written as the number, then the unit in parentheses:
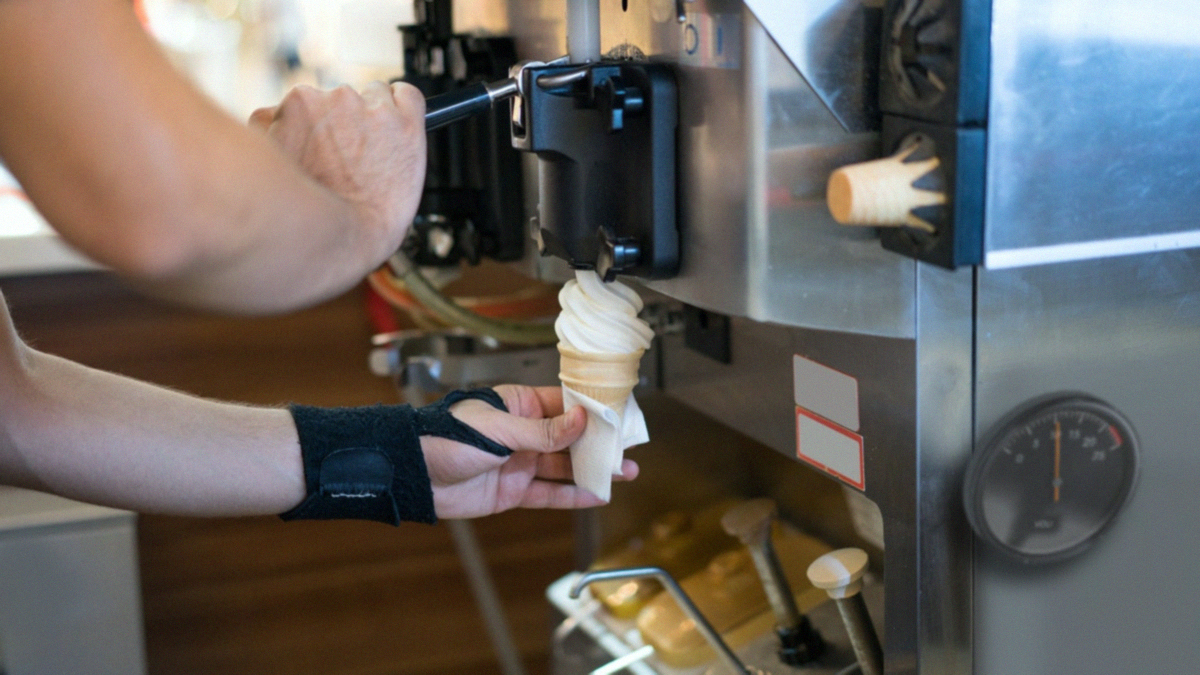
10 (V)
